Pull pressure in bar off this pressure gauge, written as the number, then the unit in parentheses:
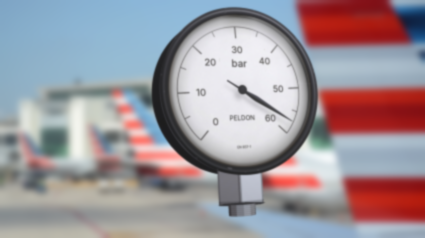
57.5 (bar)
